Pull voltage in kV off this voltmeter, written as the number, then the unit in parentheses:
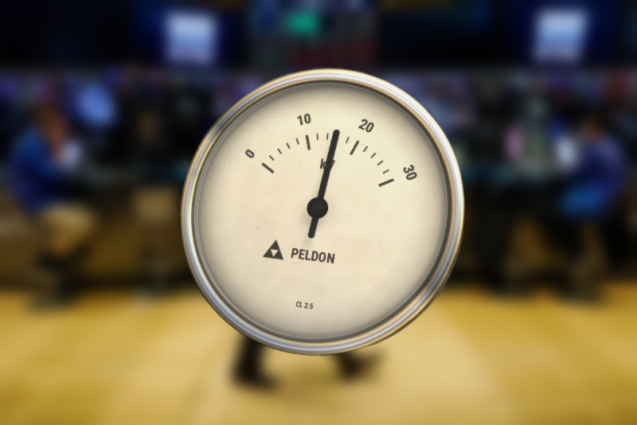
16 (kV)
